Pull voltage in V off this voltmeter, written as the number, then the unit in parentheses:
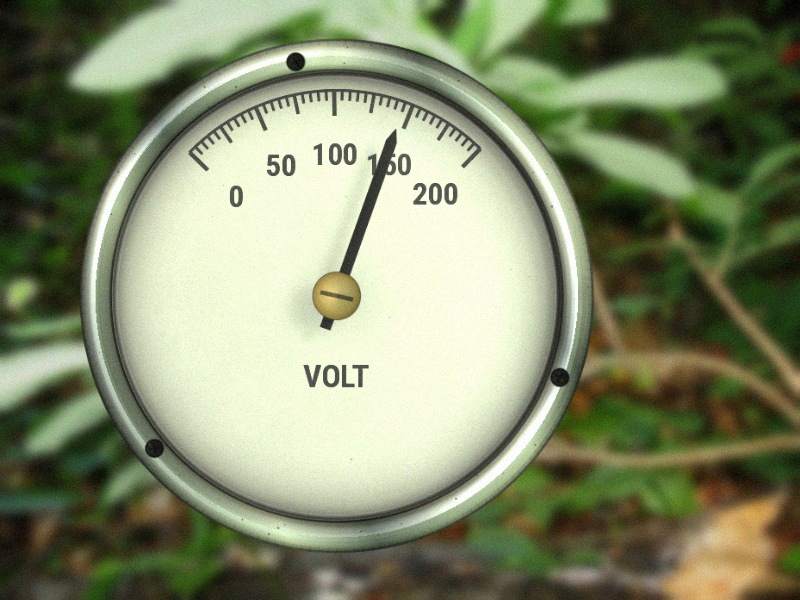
145 (V)
